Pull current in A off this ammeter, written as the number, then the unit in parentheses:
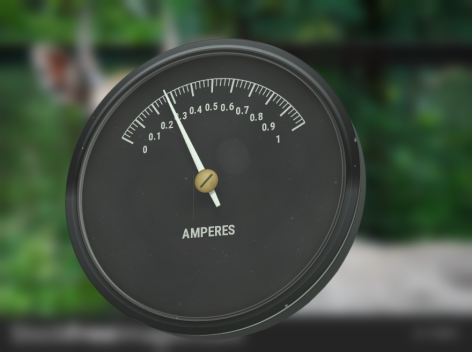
0.28 (A)
